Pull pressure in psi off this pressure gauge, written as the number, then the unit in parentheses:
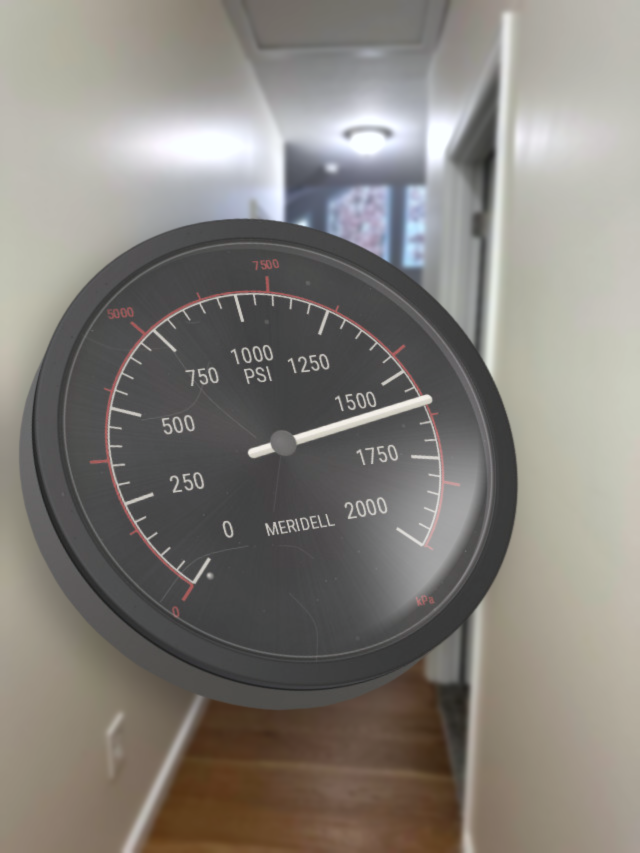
1600 (psi)
